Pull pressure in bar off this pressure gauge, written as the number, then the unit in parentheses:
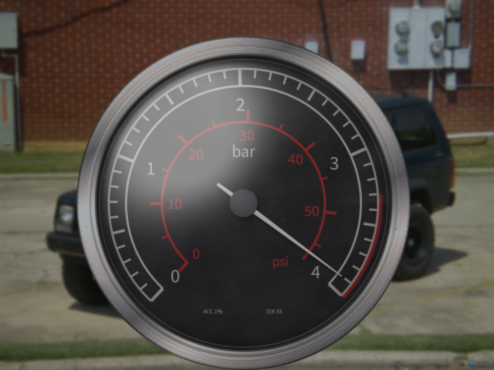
3.9 (bar)
